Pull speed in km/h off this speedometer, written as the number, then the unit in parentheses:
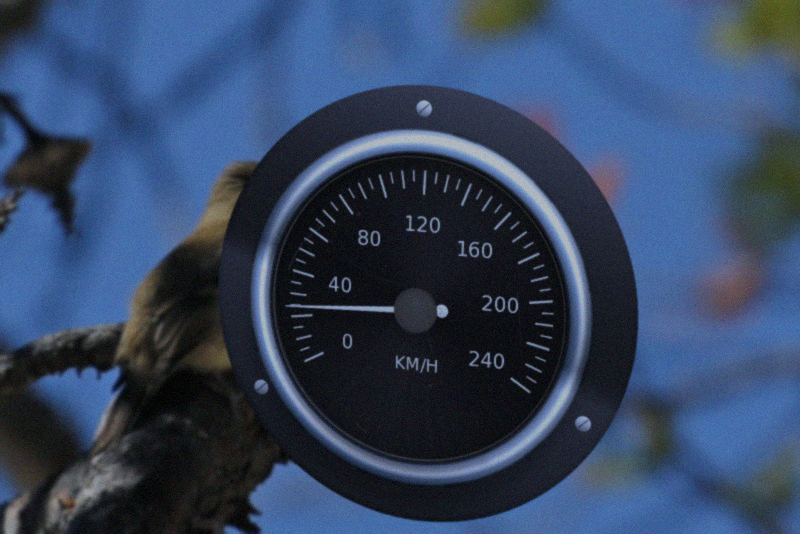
25 (km/h)
